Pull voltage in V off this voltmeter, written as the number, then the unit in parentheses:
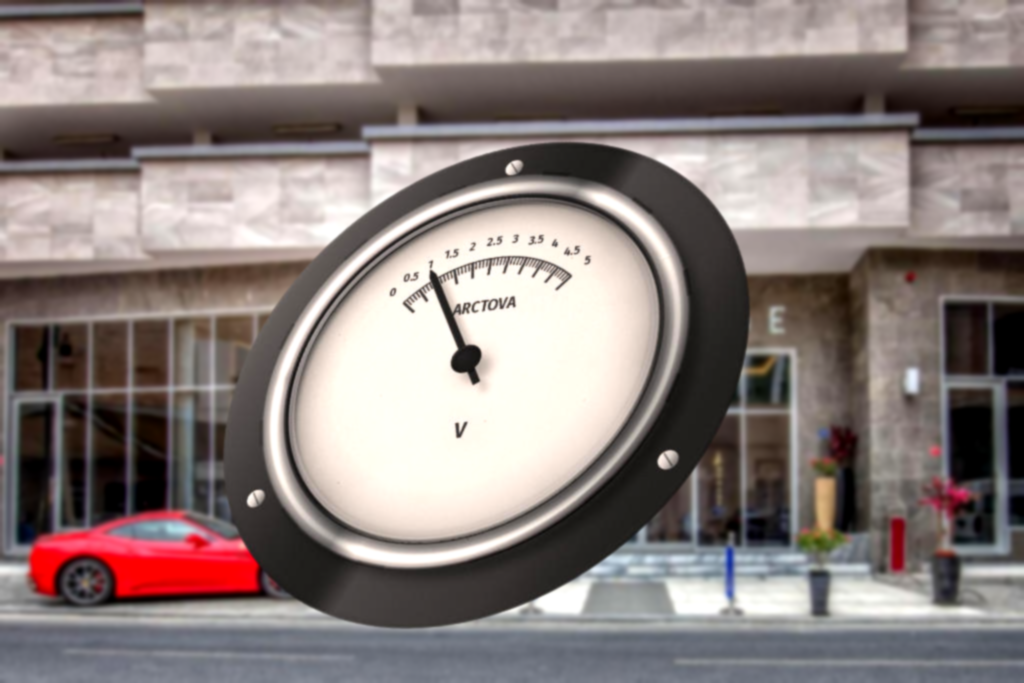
1 (V)
